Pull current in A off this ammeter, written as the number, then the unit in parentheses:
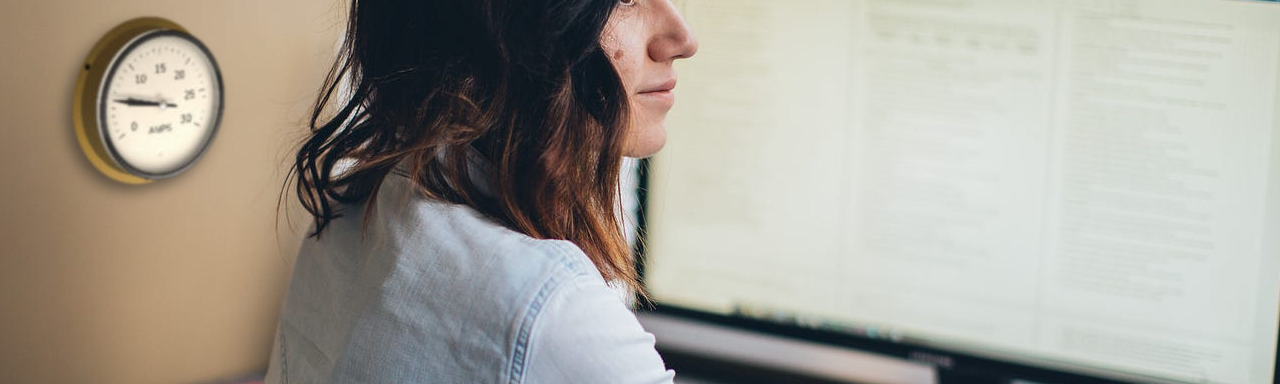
5 (A)
